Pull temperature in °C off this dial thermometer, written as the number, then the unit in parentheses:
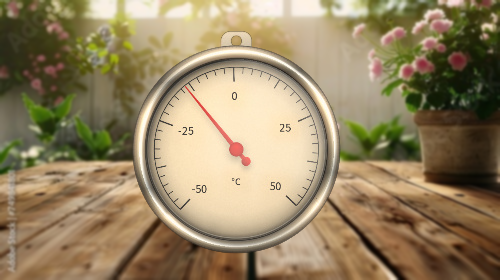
-13.75 (°C)
